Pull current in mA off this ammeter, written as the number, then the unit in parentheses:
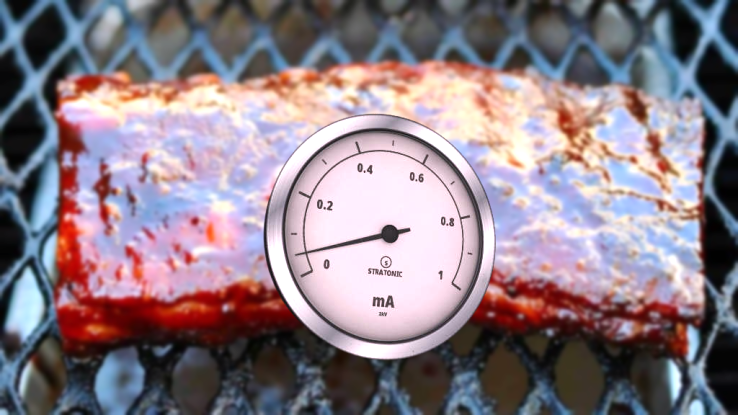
0.05 (mA)
